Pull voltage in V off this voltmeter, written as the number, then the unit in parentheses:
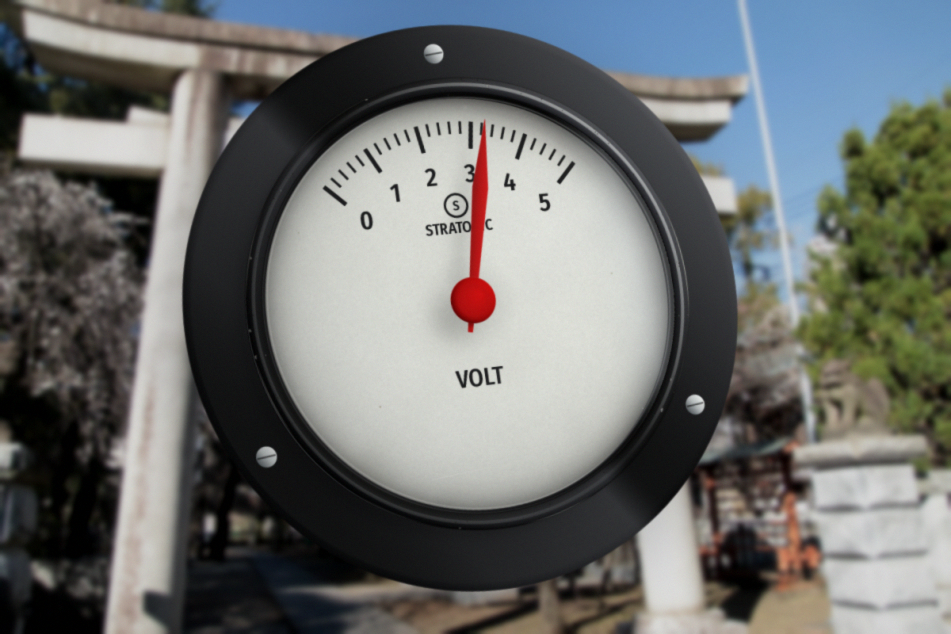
3.2 (V)
